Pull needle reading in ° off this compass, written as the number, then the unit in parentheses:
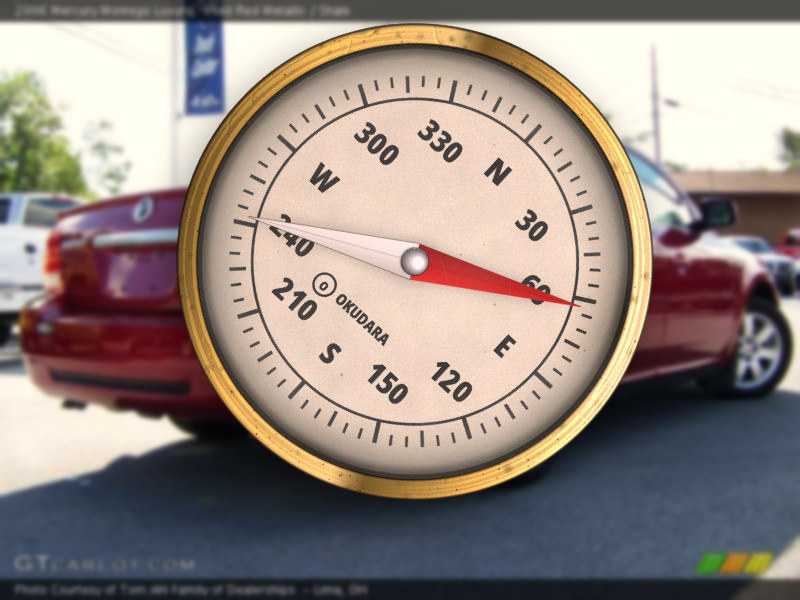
62.5 (°)
